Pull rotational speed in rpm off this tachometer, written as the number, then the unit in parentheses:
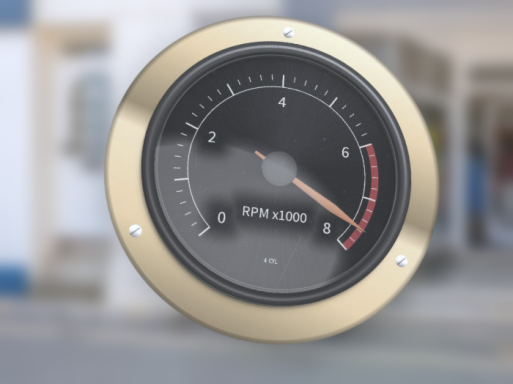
7600 (rpm)
